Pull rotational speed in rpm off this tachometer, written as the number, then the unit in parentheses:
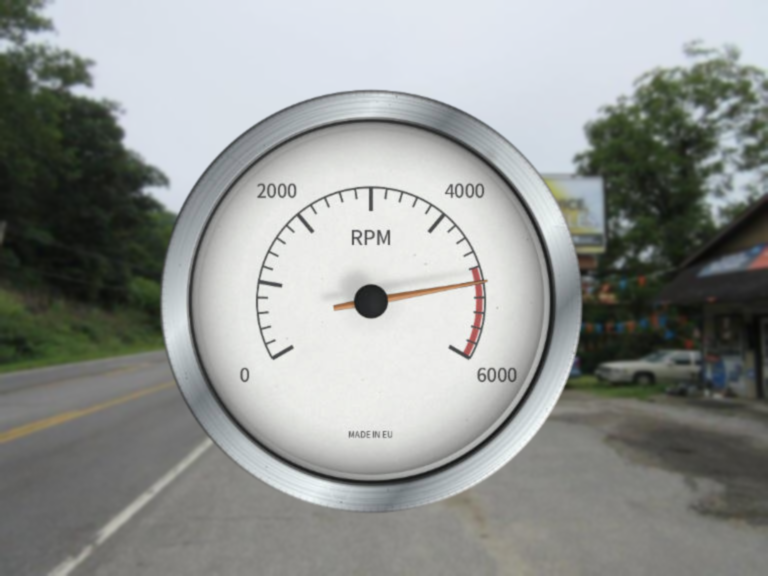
5000 (rpm)
